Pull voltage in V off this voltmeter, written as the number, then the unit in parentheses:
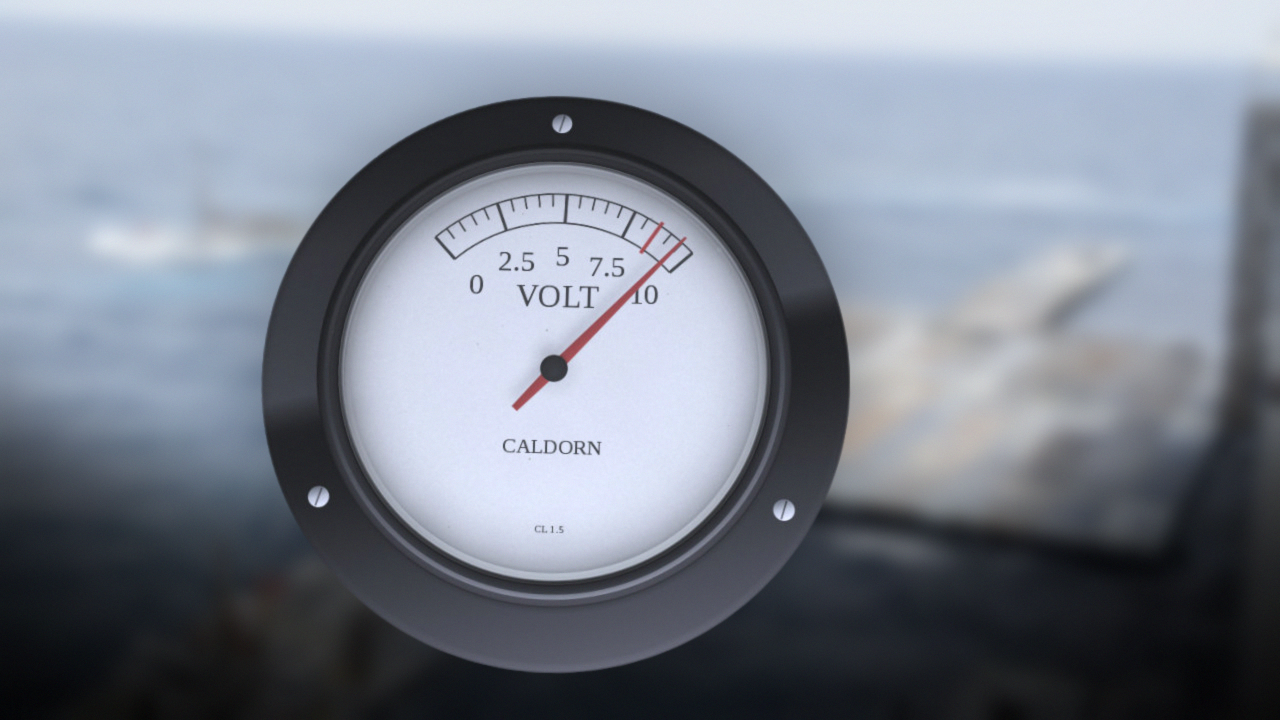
9.5 (V)
